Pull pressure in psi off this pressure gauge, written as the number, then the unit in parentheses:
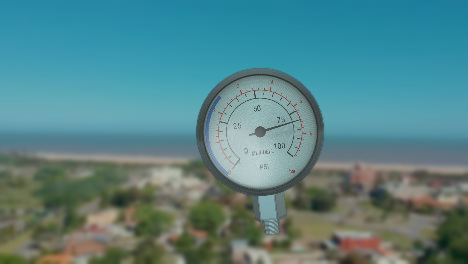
80 (psi)
